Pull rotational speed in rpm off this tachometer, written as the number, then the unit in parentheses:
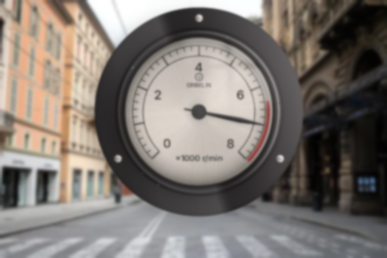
7000 (rpm)
